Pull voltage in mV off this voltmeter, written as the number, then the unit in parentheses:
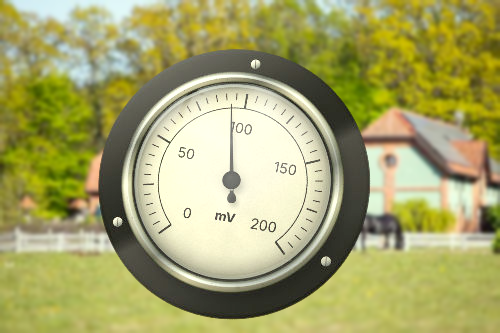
92.5 (mV)
